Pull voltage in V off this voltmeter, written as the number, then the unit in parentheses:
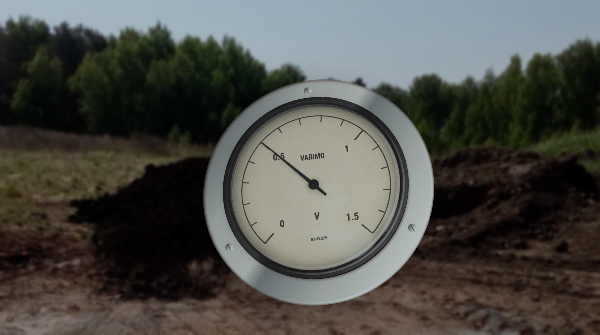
0.5 (V)
